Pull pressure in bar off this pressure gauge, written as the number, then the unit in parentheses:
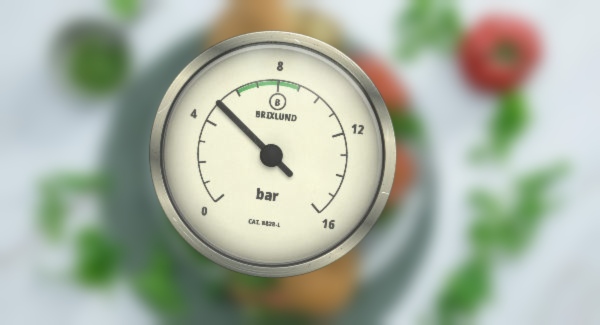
5 (bar)
